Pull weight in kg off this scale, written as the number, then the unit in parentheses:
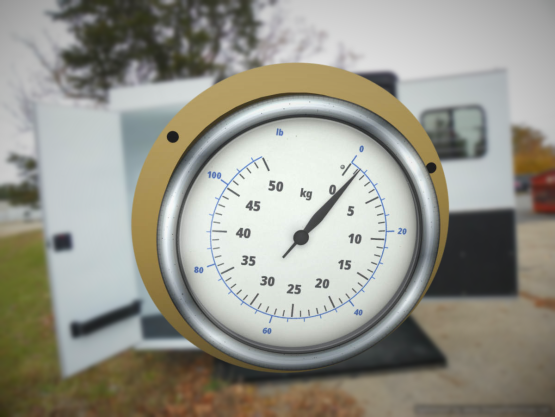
1 (kg)
